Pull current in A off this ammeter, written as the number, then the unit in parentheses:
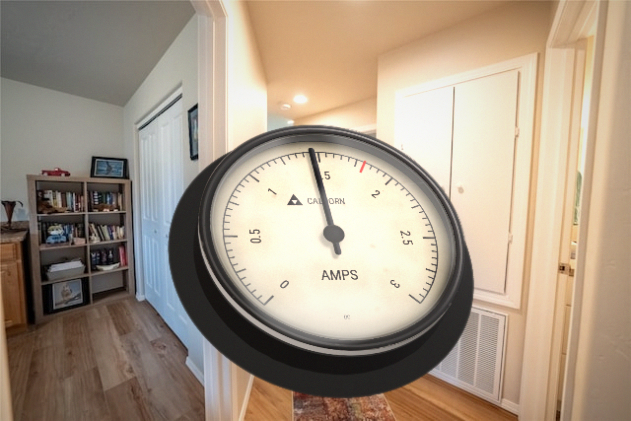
1.45 (A)
